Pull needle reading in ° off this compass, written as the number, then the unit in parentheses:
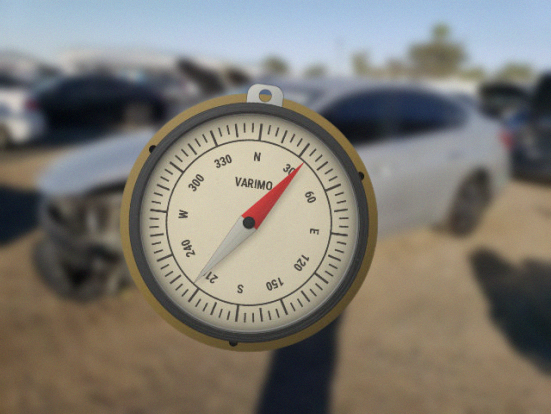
35 (°)
